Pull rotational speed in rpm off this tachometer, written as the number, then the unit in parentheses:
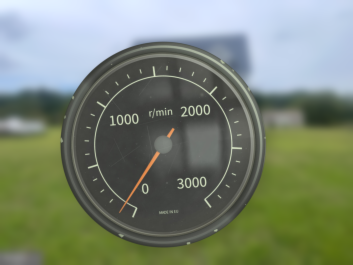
100 (rpm)
